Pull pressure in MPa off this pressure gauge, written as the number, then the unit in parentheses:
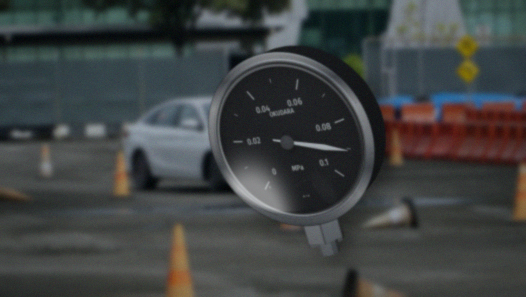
0.09 (MPa)
